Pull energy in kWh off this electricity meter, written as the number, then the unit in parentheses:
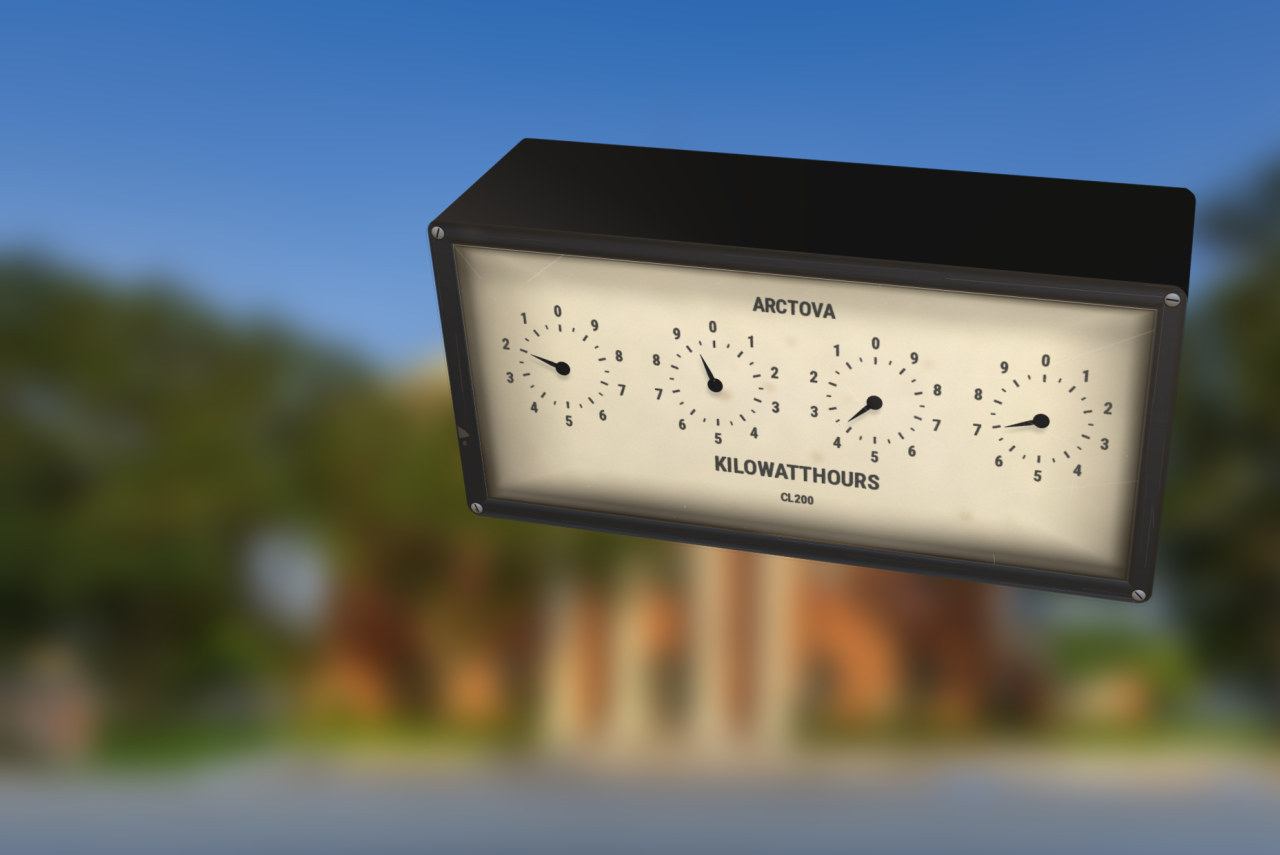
1937 (kWh)
